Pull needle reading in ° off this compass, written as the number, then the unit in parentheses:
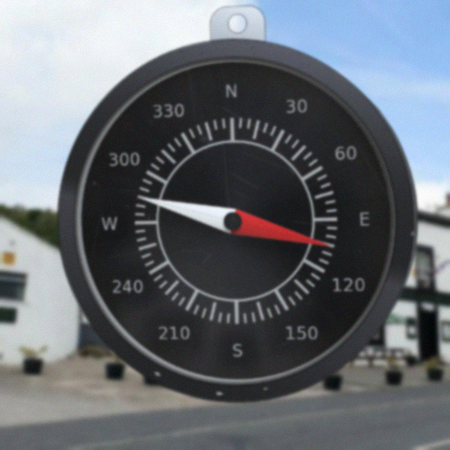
105 (°)
